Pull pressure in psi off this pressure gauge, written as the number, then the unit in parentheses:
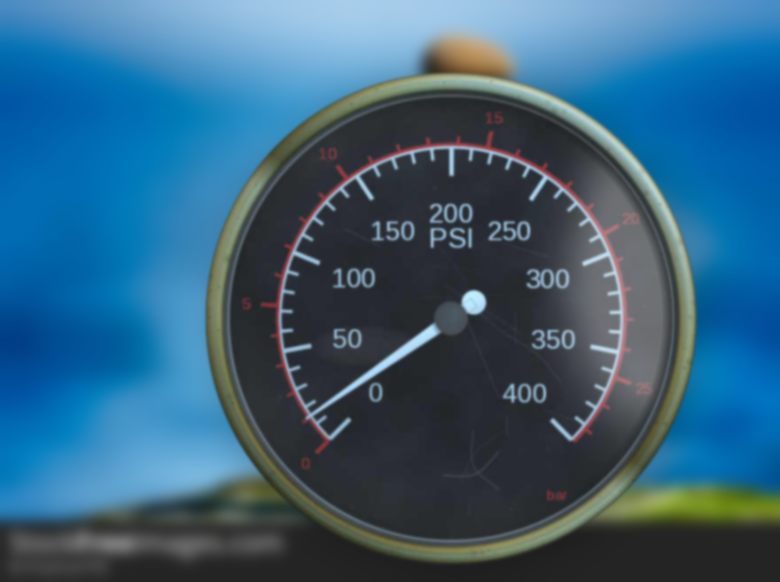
15 (psi)
